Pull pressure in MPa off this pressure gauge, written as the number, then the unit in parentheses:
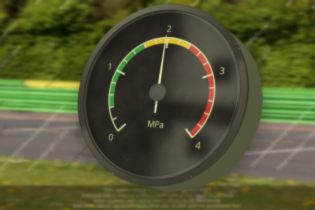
2 (MPa)
